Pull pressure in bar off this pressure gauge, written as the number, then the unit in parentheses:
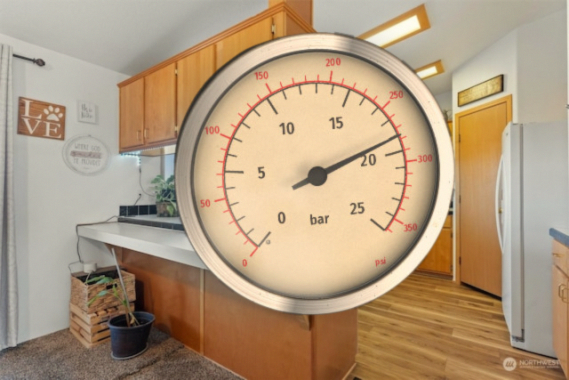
19 (bar)
